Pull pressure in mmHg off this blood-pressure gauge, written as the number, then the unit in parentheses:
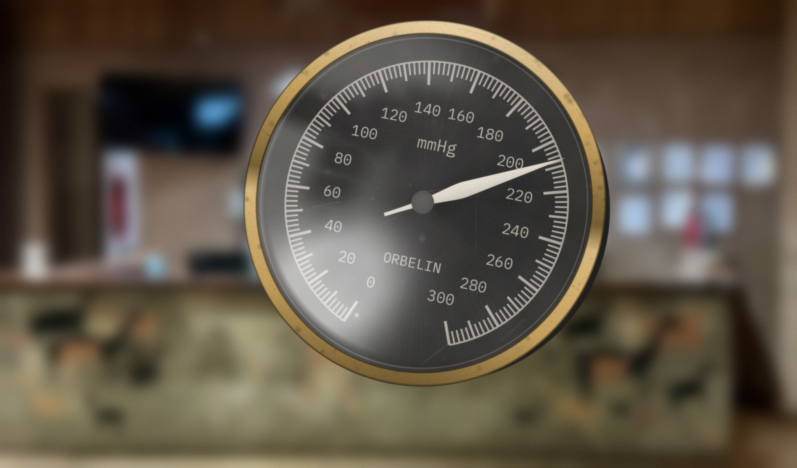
208 (mmHg)
